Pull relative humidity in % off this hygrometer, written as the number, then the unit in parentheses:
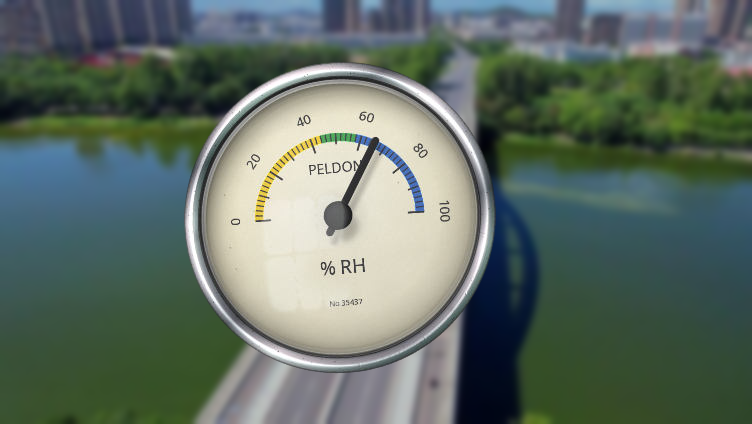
66 (%)
